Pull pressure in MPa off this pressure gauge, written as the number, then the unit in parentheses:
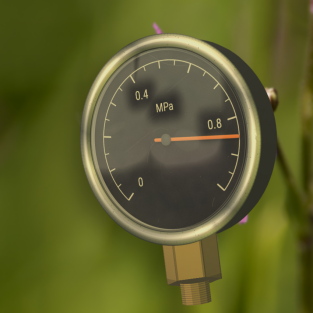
0.85 (MPa)
